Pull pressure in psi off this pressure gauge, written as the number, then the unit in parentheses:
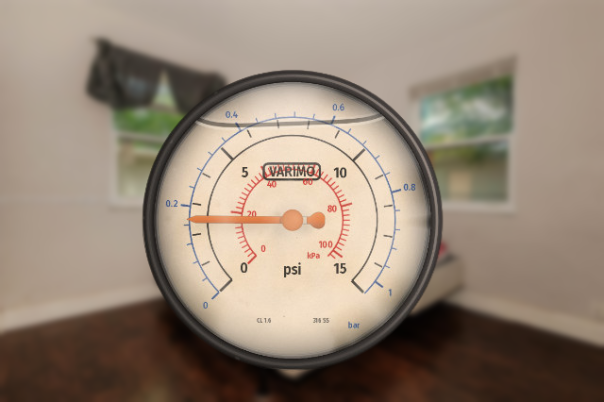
2.5 (psi)
